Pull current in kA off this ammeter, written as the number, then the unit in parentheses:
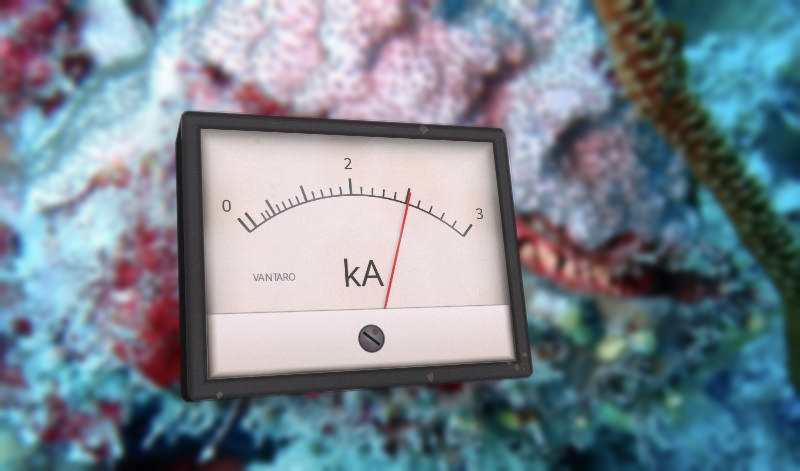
2.5 (kA)
